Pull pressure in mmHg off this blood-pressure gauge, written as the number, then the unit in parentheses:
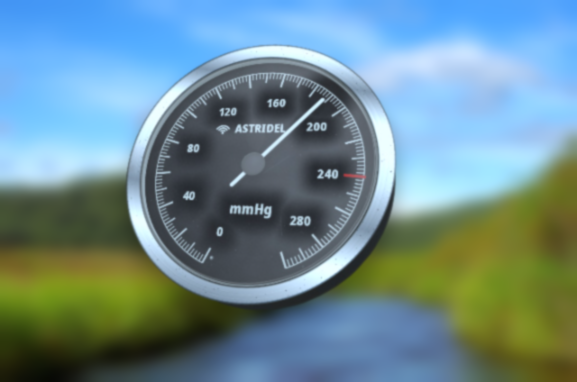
190 (mmHg)
